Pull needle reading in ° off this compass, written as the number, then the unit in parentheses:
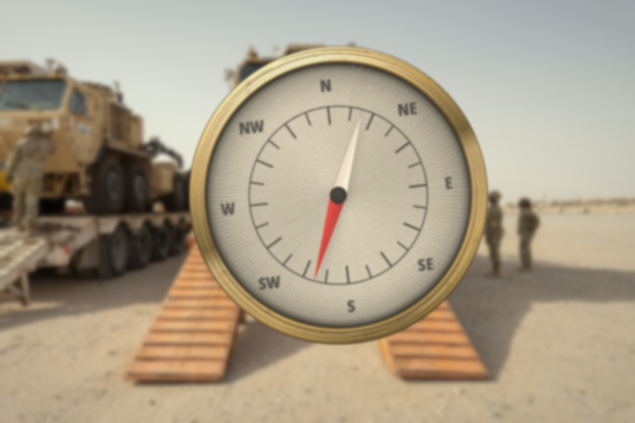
202.5 (°)
